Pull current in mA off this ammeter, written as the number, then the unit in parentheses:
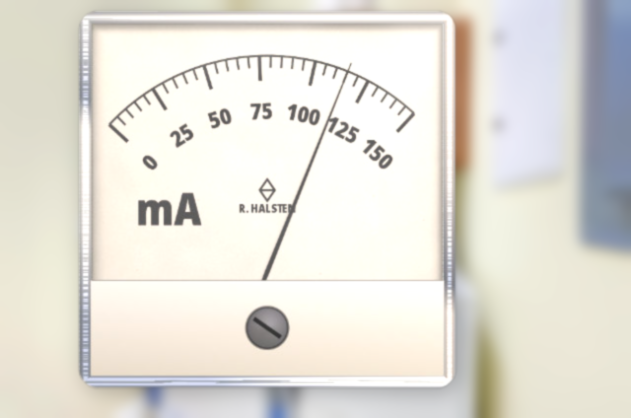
115 (mA)
